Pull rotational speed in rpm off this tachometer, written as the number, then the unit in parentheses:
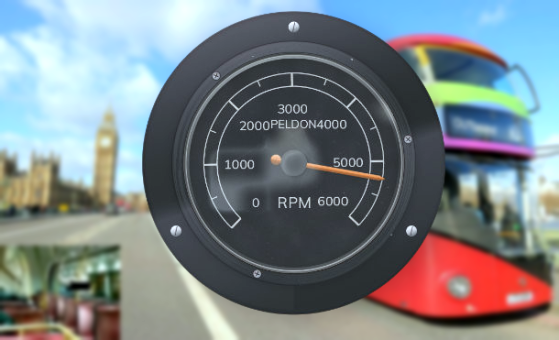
5250 (rpm)
